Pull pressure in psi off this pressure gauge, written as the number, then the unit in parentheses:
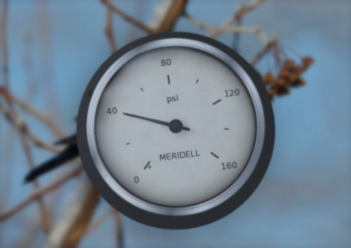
40 (psi)
